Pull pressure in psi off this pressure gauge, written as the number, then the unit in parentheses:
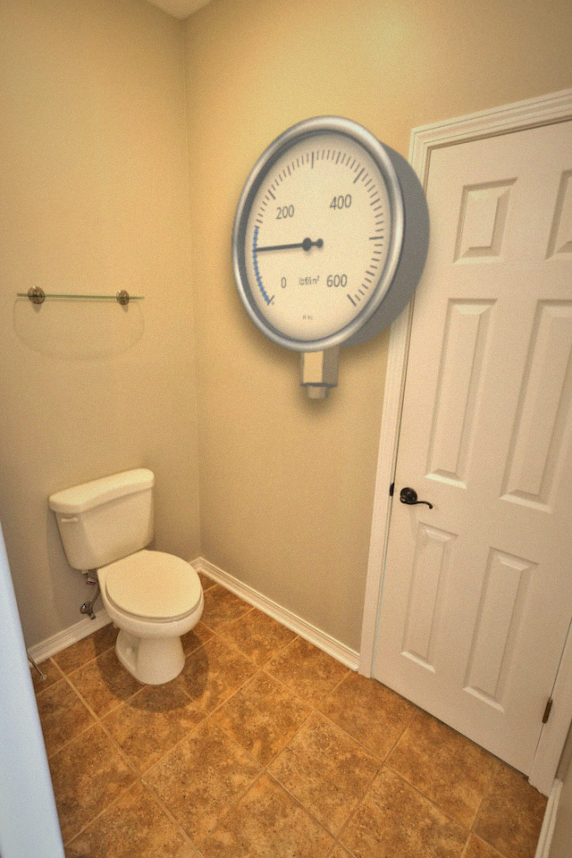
100 (psi)
